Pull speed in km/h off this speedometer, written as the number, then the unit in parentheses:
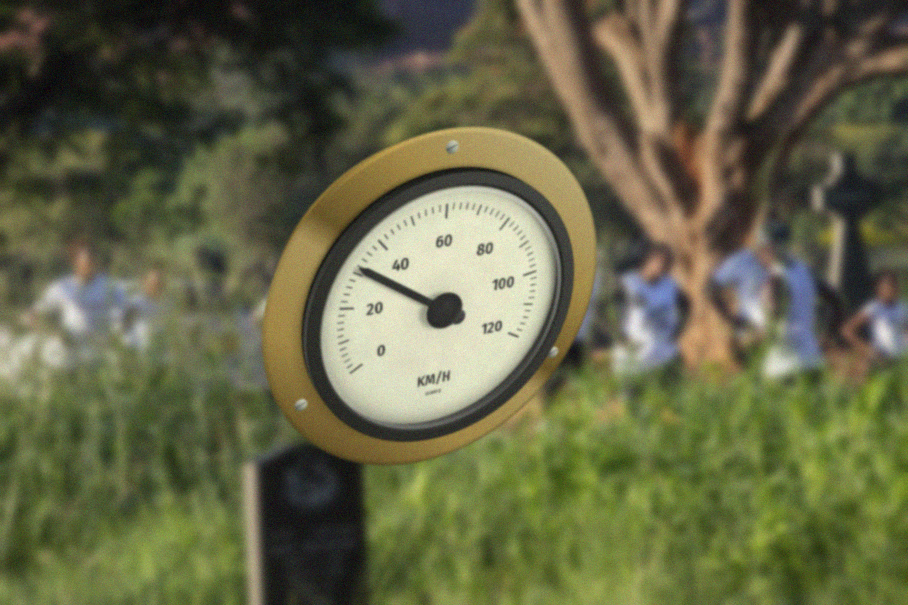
32 (km/h)
